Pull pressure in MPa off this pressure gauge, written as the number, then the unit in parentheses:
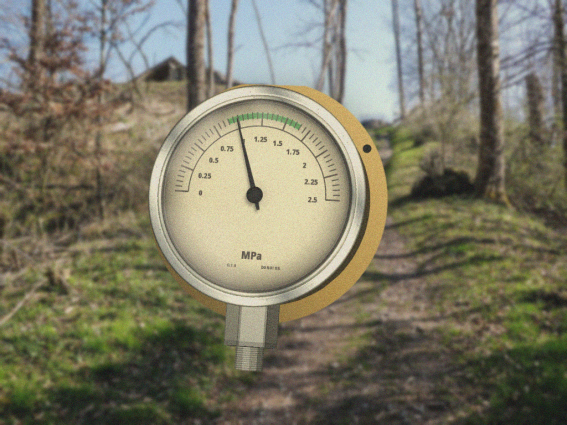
1 (MPa)
